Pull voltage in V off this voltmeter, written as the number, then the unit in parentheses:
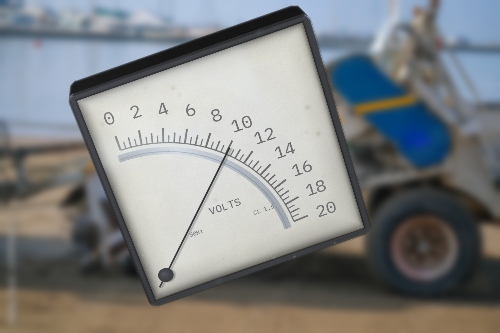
10 (V)
